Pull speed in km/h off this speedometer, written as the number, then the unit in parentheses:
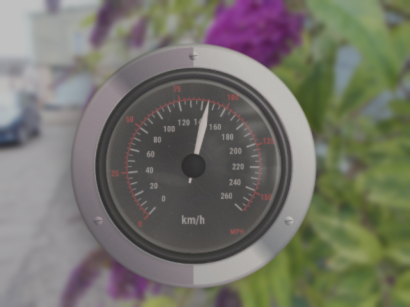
145 (km/h)
